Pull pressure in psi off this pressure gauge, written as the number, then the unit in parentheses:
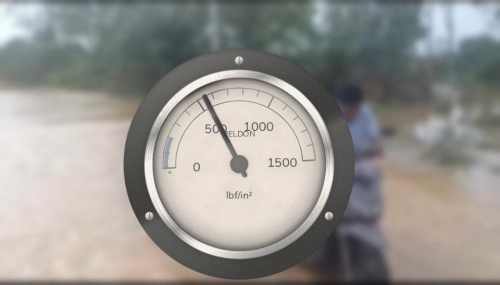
550 (psi)
